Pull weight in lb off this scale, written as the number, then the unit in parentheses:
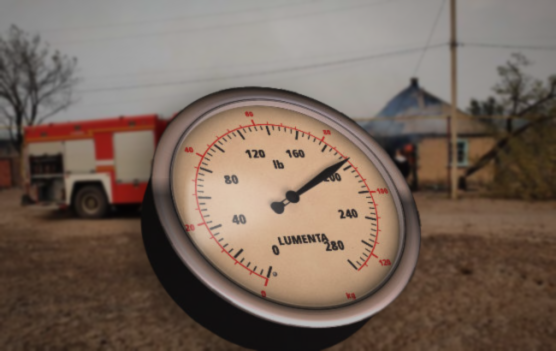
196 (lb)
